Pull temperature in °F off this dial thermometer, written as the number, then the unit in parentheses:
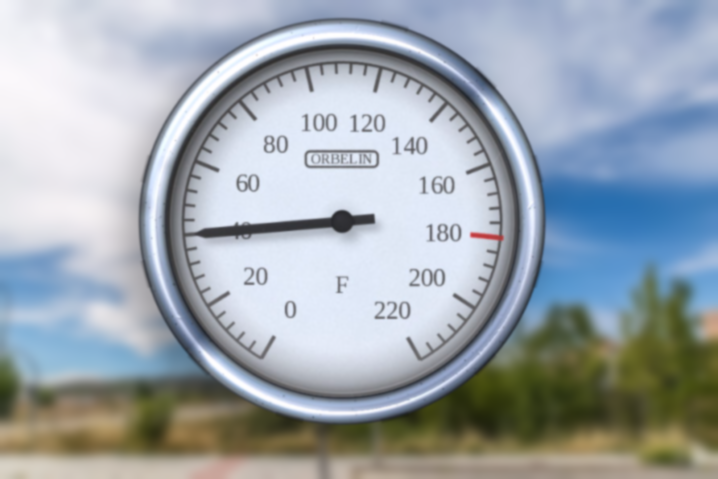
40 (°F)
